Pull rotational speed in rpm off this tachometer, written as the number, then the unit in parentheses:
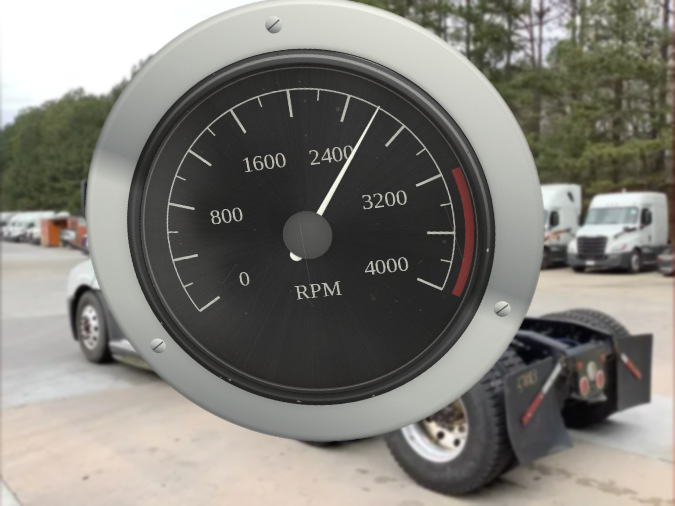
2600 (rpm)
